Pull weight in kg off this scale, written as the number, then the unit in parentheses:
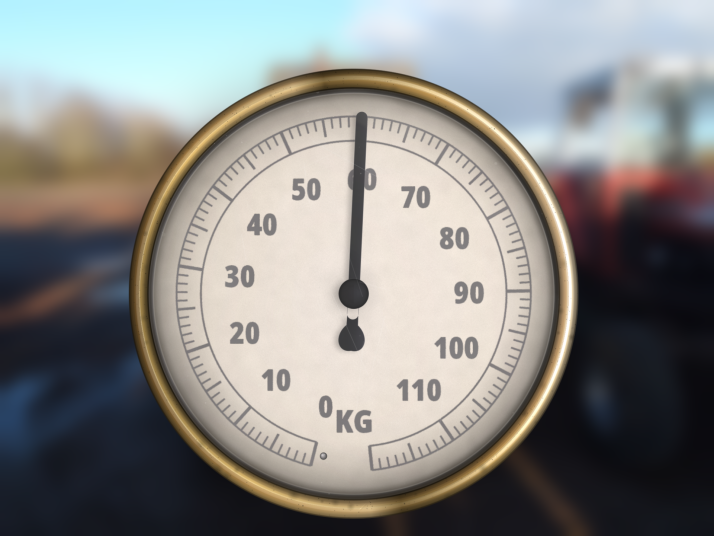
59.5 (kg)
